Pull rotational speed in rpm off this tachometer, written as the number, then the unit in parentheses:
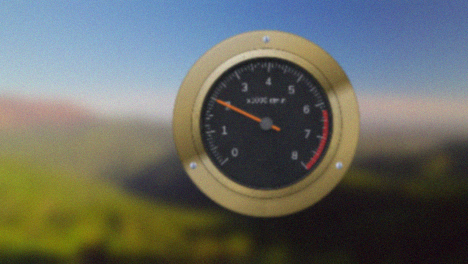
2000 (rpm)
